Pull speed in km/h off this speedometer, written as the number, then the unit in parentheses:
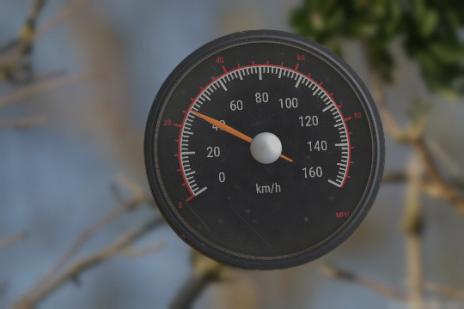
40 (km/h)
